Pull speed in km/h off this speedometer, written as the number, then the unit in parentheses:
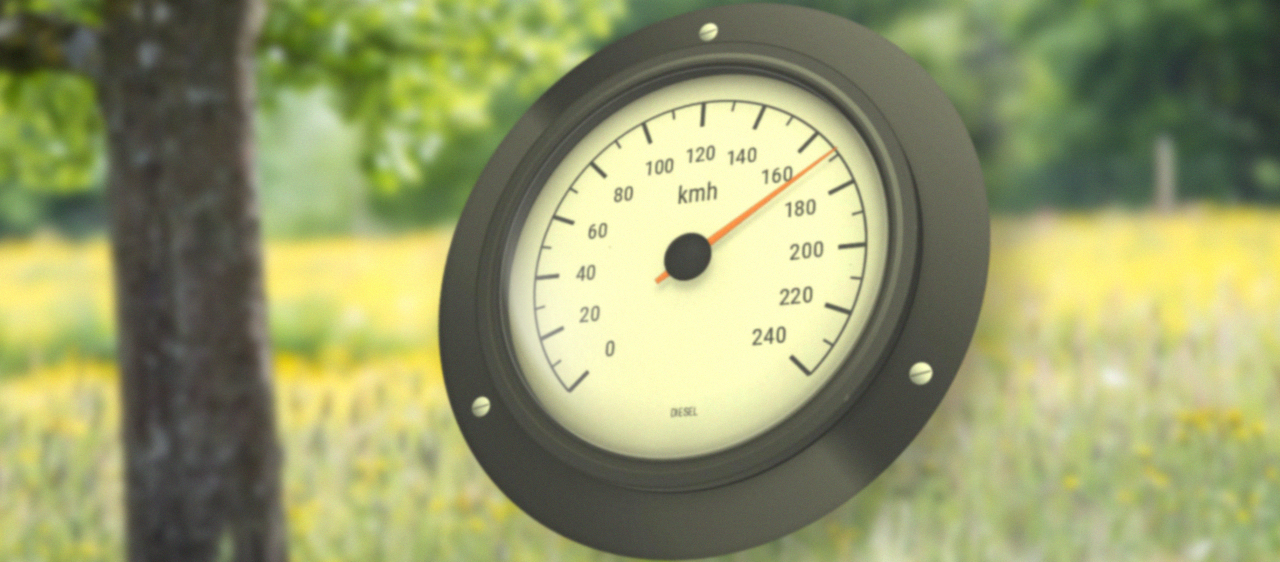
170 (km/h)
